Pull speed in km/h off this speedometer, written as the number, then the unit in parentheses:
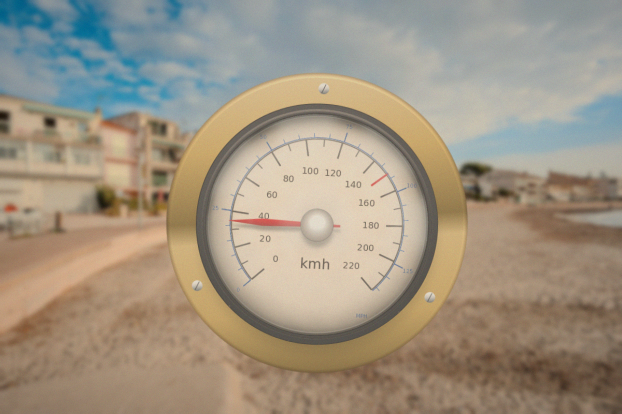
35 (km/h)
